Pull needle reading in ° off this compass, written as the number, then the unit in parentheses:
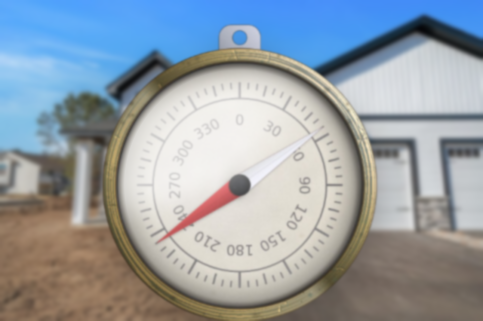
235 (°)
